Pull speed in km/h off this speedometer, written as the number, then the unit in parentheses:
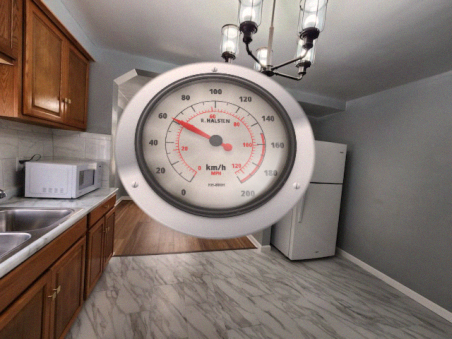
60 (km/h)
